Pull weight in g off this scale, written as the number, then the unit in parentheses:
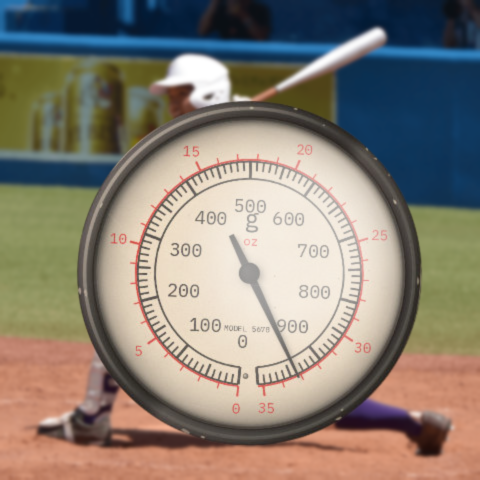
940 (g)
